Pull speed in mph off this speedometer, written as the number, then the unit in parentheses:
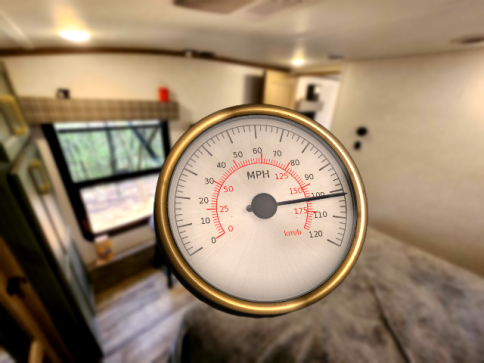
102 (mph)
